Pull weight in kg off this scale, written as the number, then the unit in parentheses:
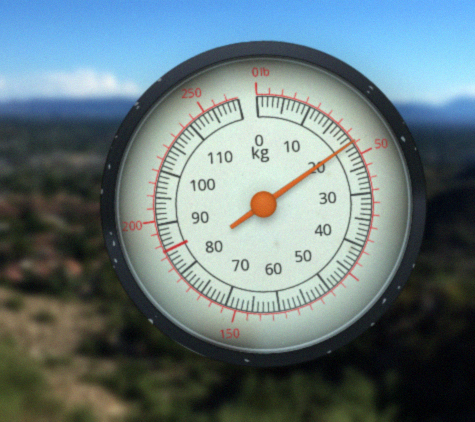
20 (kg)
